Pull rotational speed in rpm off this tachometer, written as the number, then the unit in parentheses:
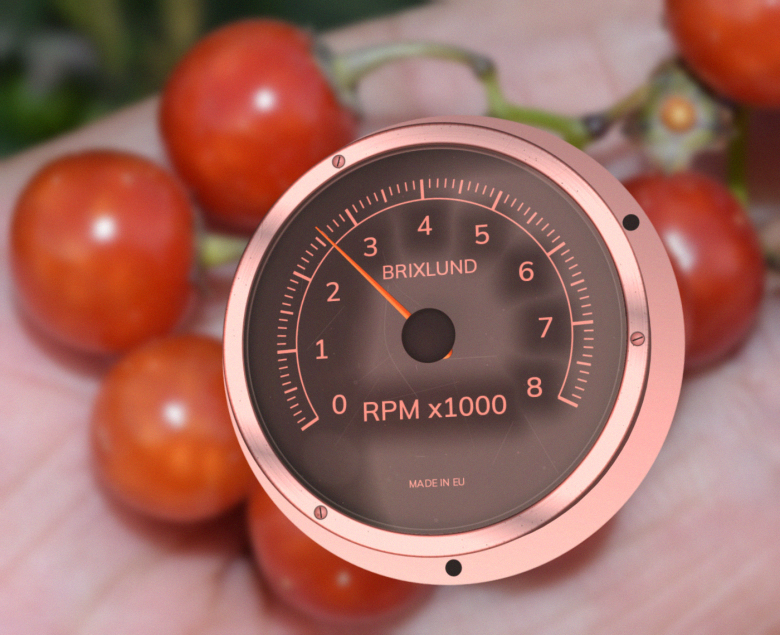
2600 (rpm)
